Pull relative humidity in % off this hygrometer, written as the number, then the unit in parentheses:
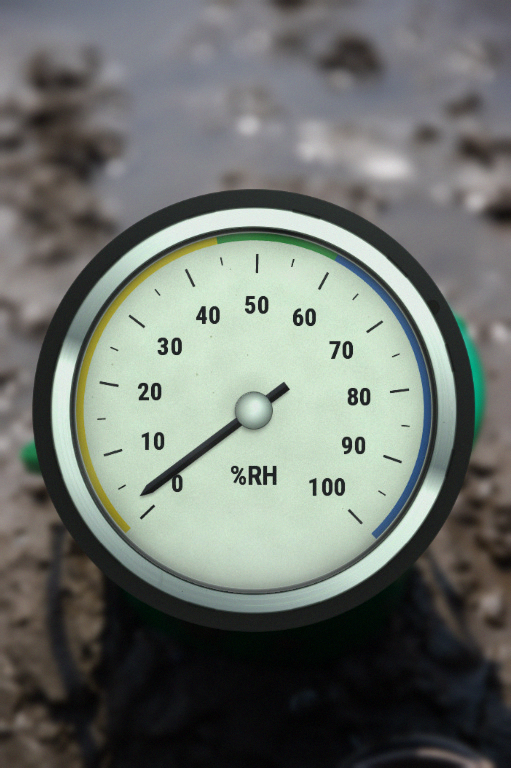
2.5 (%)
